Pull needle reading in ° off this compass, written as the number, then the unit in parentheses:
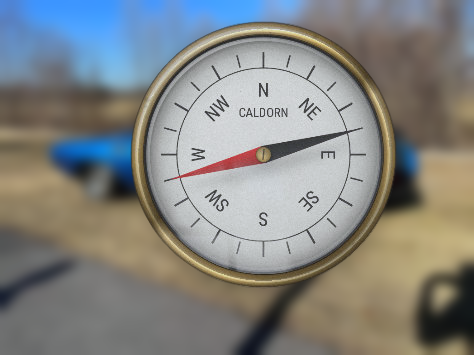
255 (°)
